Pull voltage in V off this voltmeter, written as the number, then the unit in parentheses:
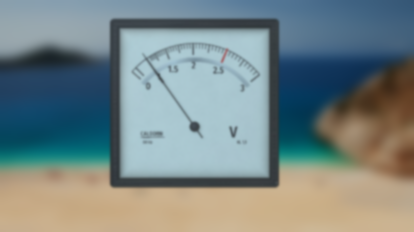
1 (V)
